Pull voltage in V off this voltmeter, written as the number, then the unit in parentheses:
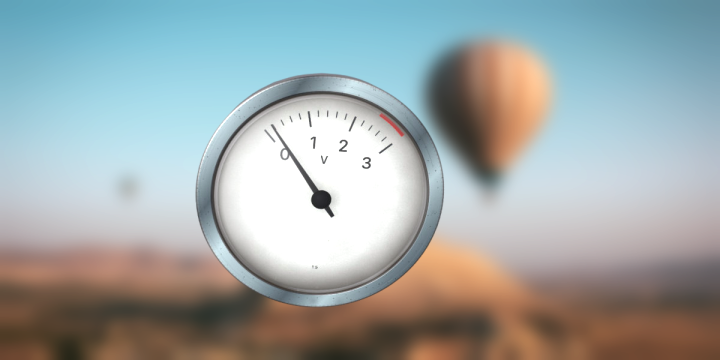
0.2 (V)
